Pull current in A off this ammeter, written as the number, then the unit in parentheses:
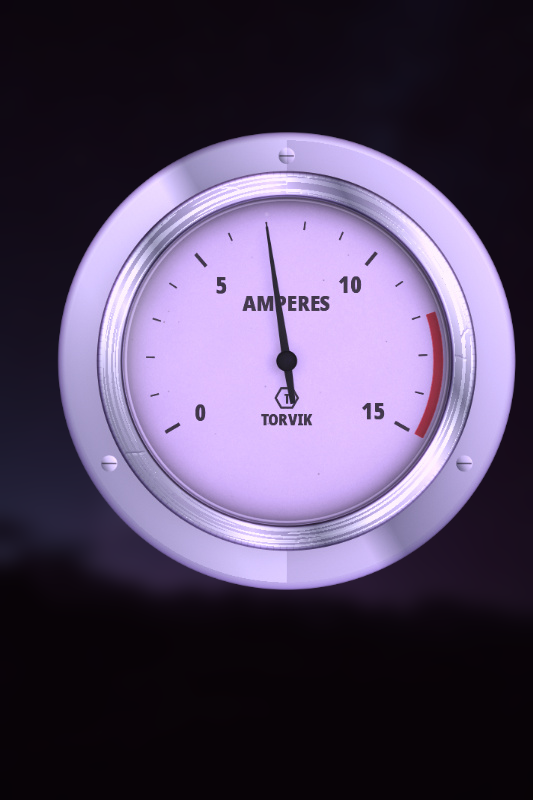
7 (A)
